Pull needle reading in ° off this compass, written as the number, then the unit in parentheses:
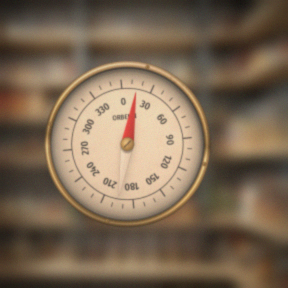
15 (°)
